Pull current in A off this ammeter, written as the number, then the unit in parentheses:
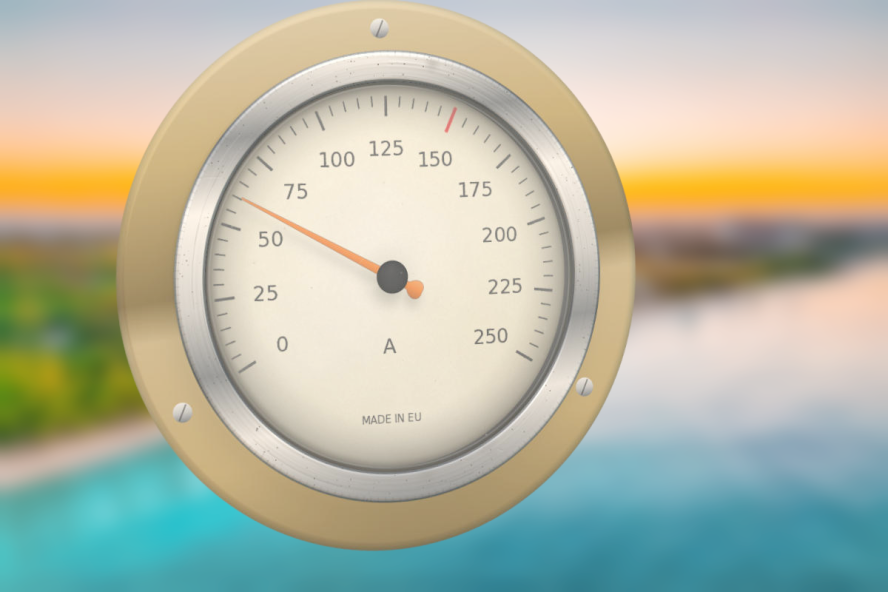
60 (A)
